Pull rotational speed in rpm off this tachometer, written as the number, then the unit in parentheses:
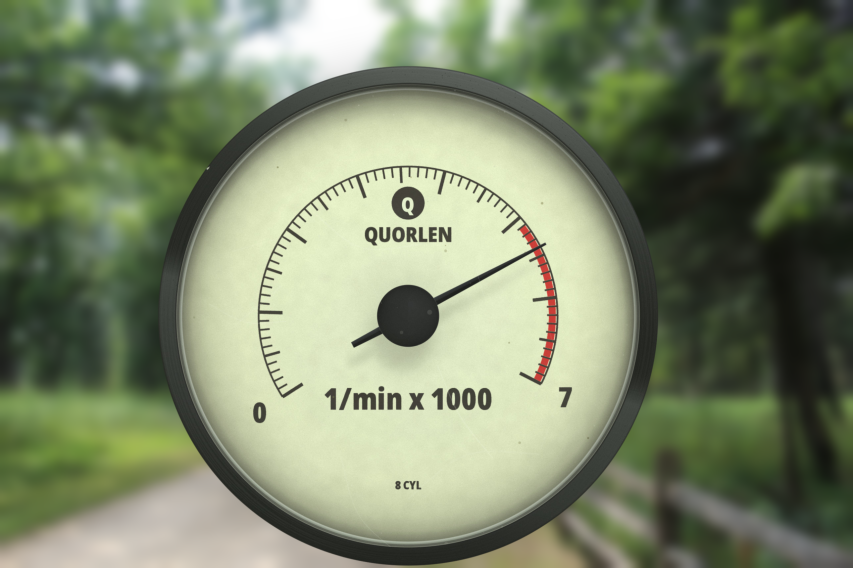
5400 (rpm)
